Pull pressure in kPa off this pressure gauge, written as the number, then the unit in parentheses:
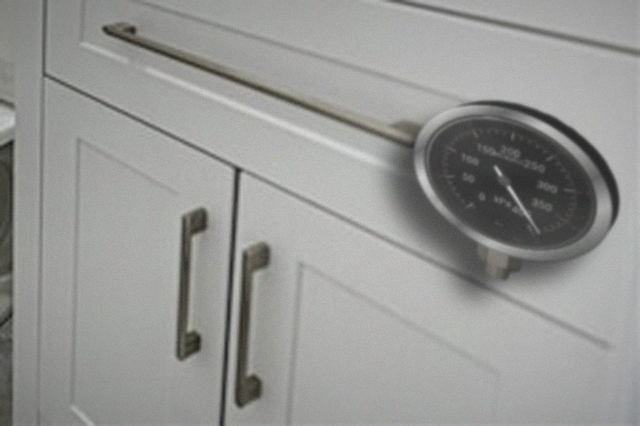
390 (kPa)
